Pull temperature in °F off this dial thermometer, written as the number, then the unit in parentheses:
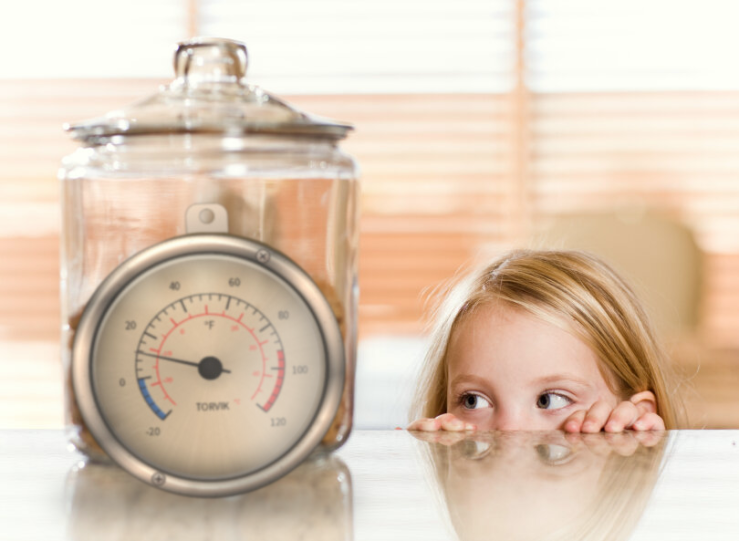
12 (°F)
